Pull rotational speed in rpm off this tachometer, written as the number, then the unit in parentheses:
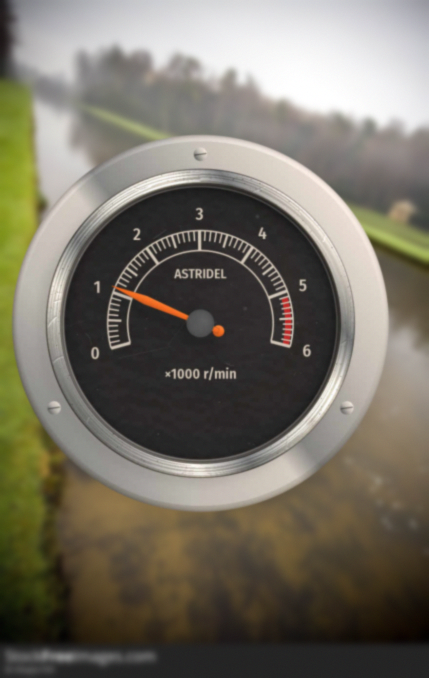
1100 (rpm)
